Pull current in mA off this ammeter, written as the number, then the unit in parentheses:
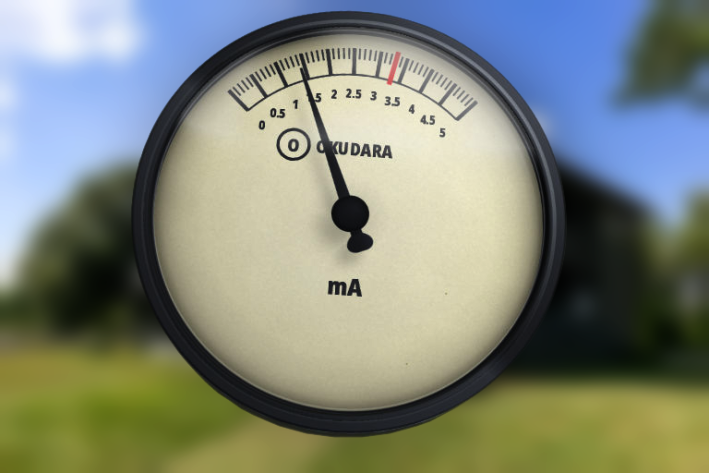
1.4 (mA)
